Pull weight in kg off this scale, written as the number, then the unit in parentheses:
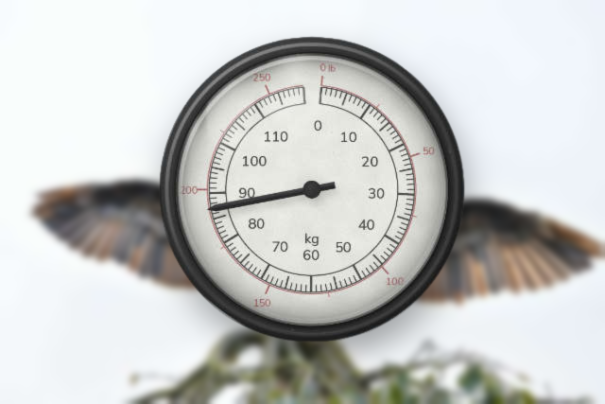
87 (kg)
